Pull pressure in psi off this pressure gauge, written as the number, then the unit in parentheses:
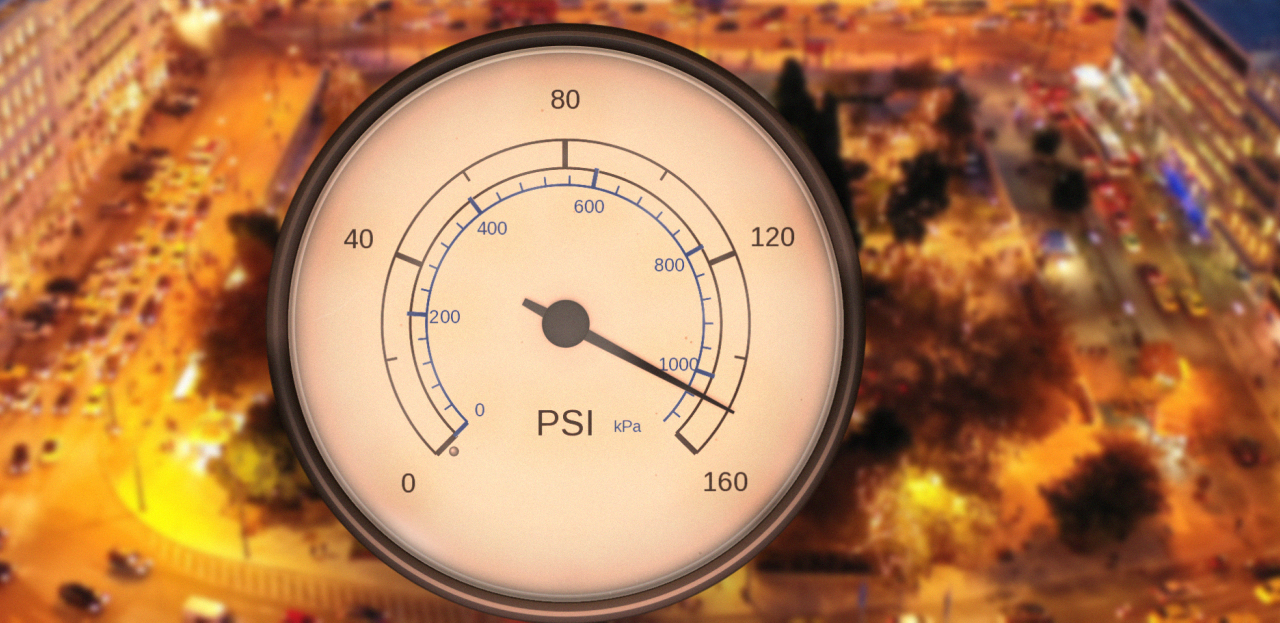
150 (psi)
